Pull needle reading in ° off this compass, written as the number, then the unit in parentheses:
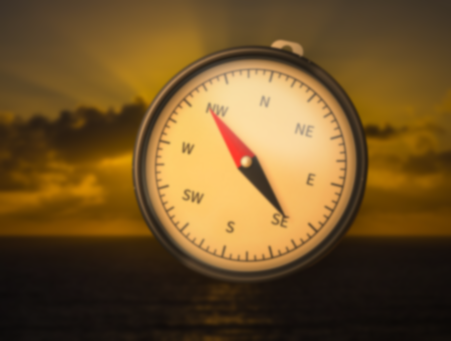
310 (°)
